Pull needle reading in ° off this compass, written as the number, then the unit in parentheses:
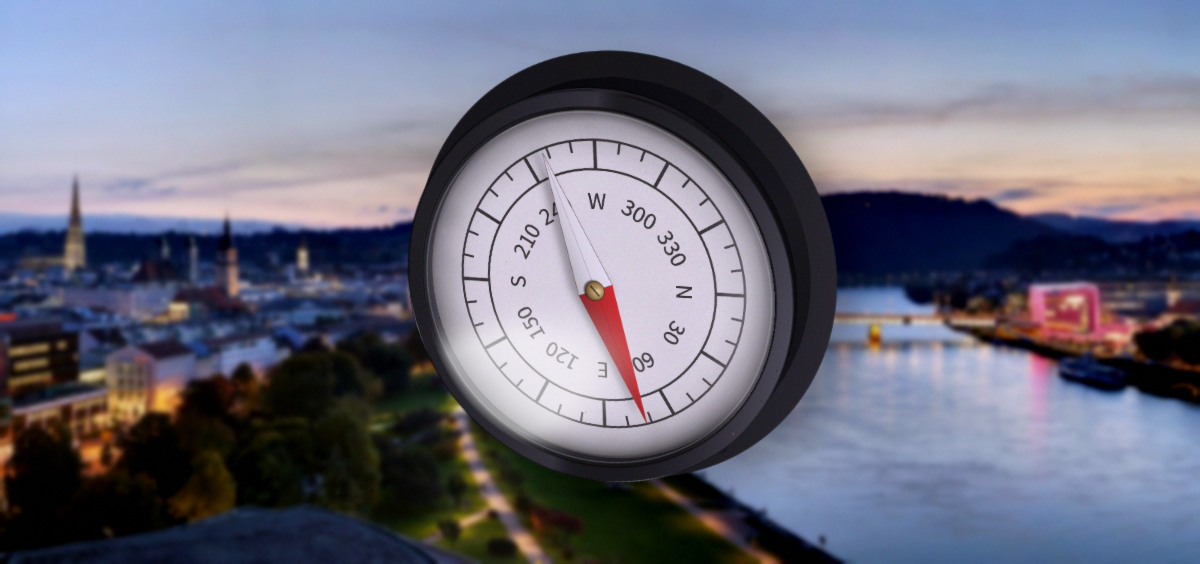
70 (°)
